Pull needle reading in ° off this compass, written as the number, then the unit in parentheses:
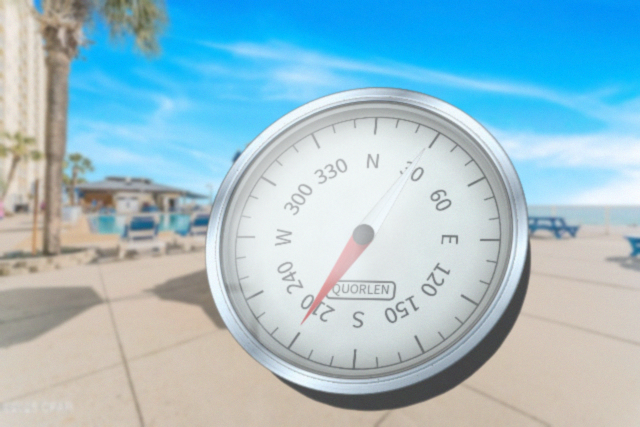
210 (°)
